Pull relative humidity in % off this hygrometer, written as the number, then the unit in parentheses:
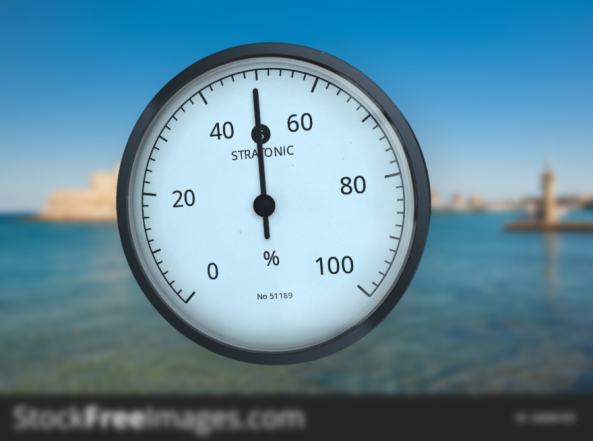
50 (%)
